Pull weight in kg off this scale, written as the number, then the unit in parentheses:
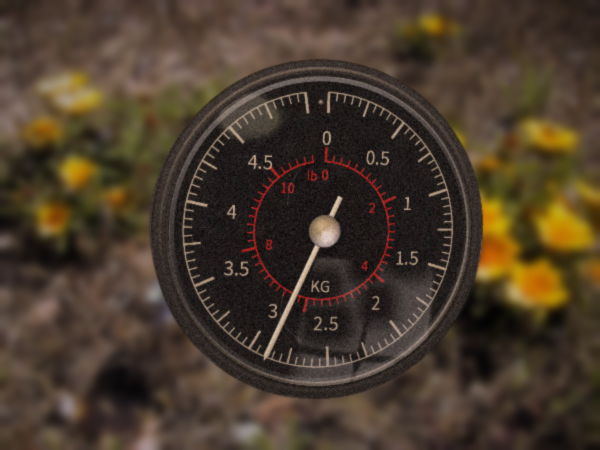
2.9 (kg)
